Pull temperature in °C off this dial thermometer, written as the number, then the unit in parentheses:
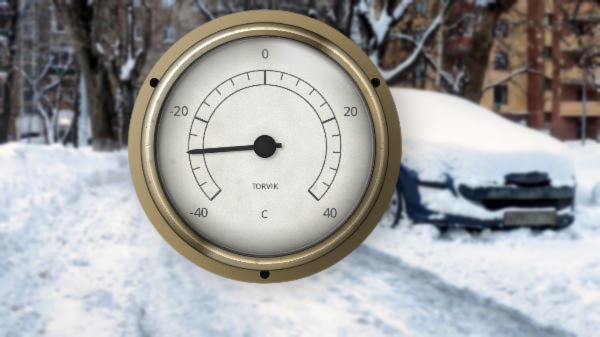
-28 (°C)
